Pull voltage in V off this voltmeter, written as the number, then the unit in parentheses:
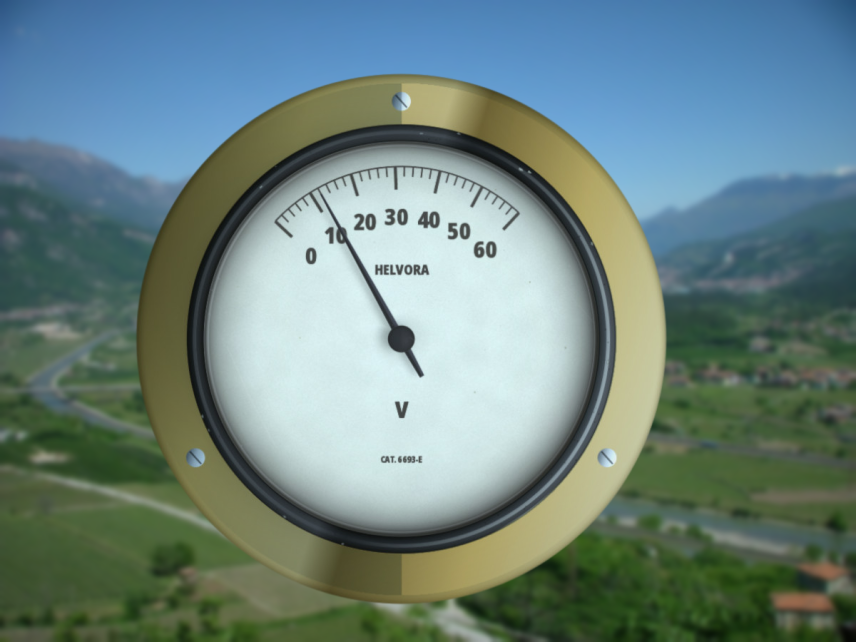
12 (V)
